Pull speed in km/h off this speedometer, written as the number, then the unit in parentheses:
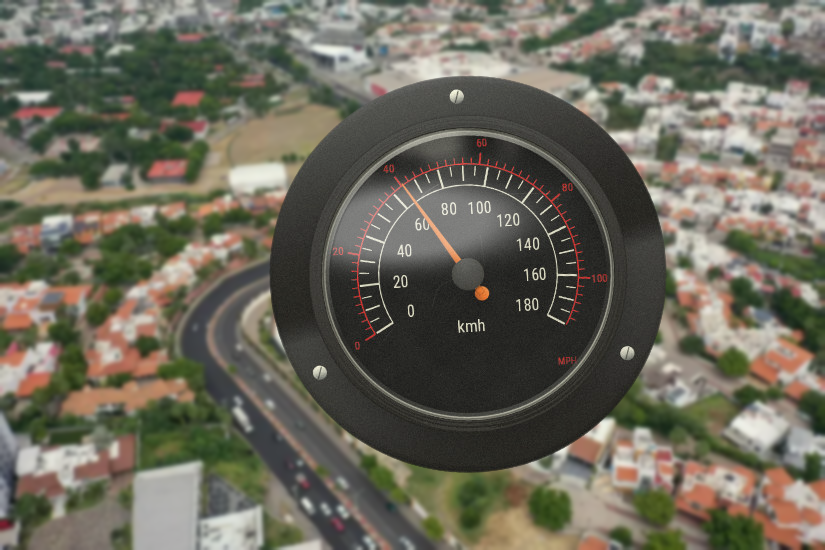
65 (km/h)
